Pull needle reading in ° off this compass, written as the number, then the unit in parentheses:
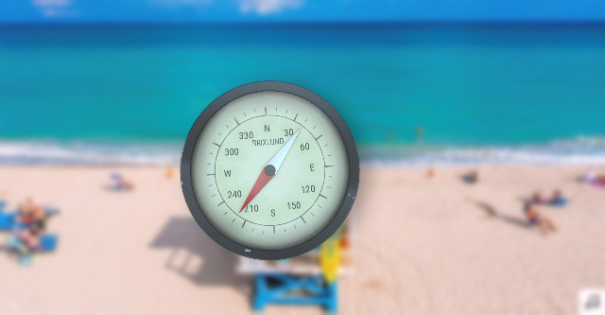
220 (°)
